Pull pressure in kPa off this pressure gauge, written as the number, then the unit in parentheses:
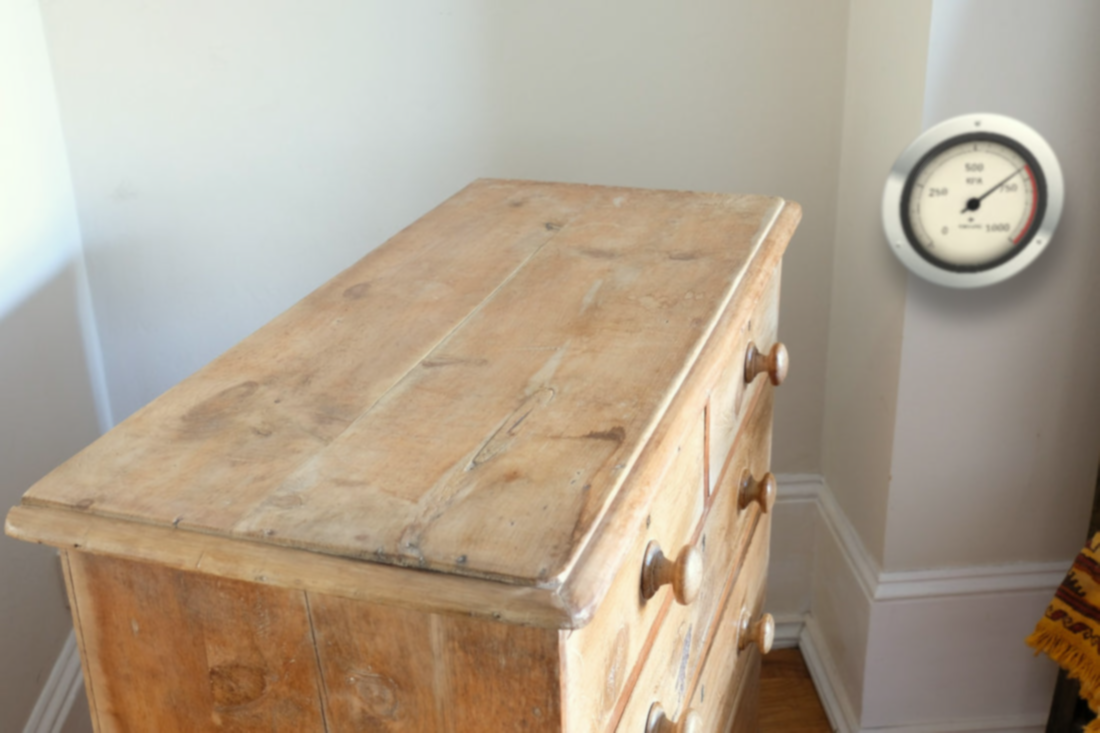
700 (kPa)
